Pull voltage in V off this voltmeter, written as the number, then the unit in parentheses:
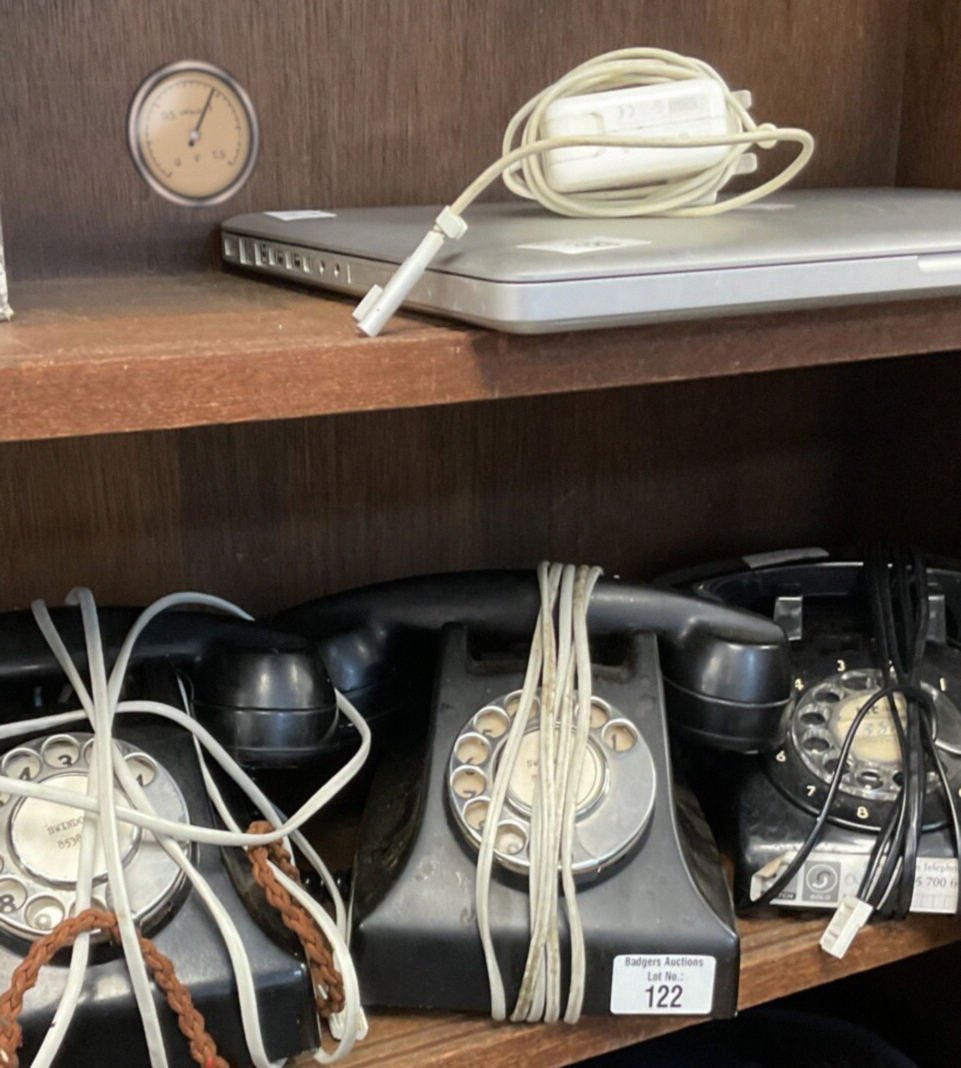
0.95 (V)
